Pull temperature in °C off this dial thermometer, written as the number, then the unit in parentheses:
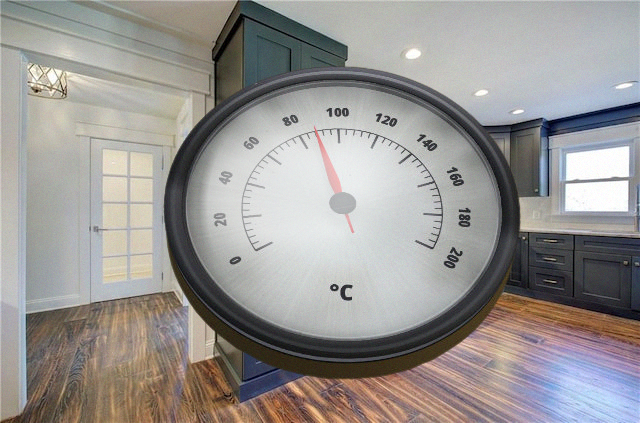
88 (°C)
